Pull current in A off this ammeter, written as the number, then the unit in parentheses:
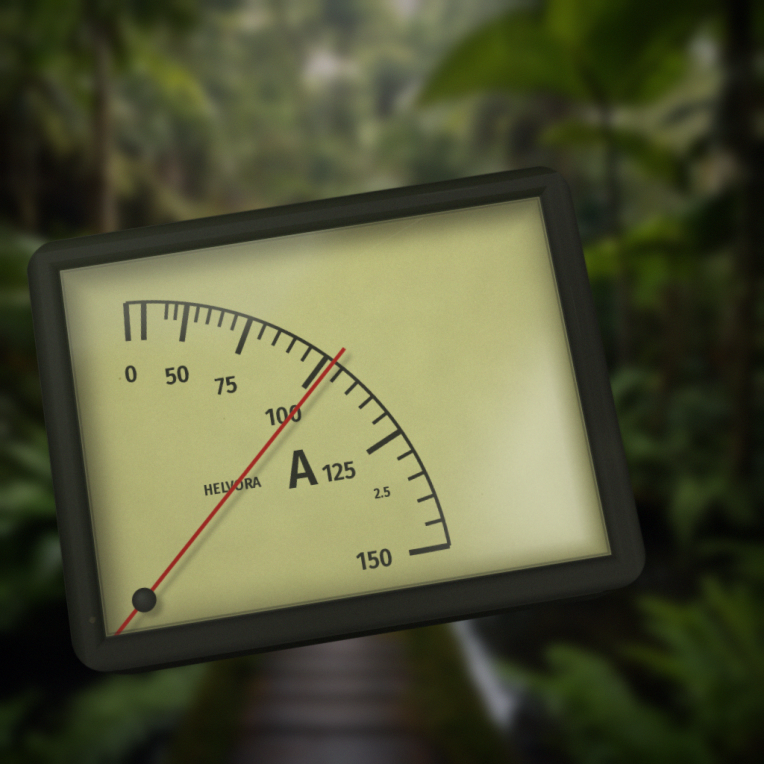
102.5 (A)
